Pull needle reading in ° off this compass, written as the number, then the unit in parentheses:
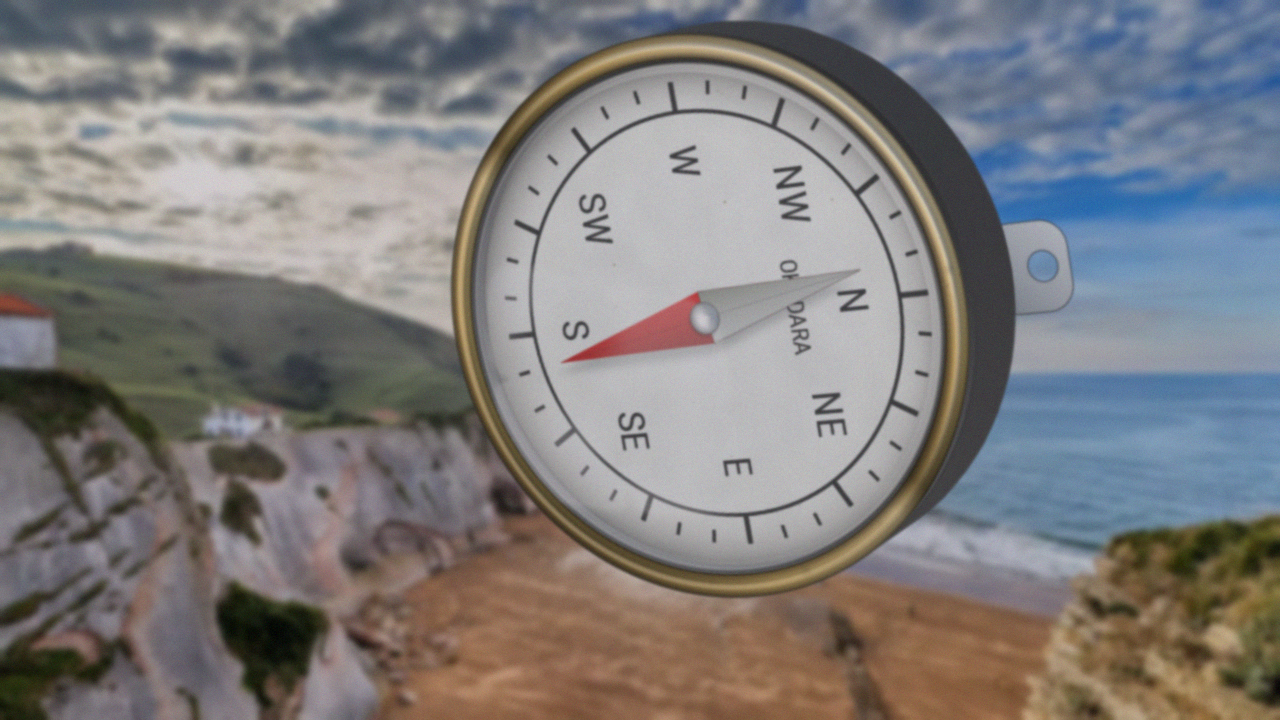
170 (°)
